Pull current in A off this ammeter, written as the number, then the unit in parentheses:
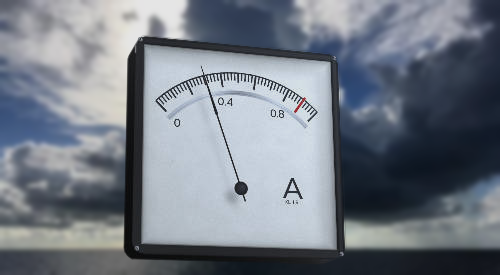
0.3 (A)
